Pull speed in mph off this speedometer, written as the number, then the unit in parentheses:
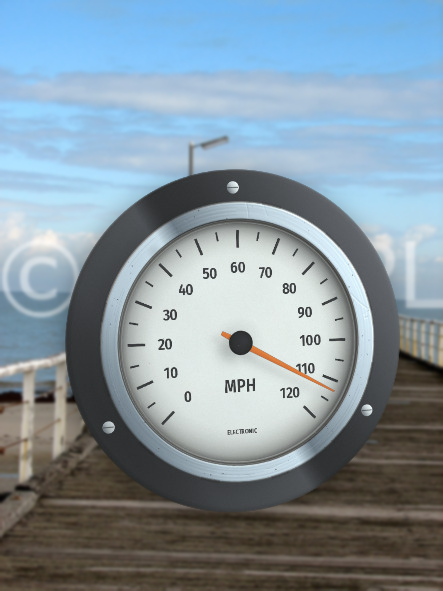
112.5 (mph)
